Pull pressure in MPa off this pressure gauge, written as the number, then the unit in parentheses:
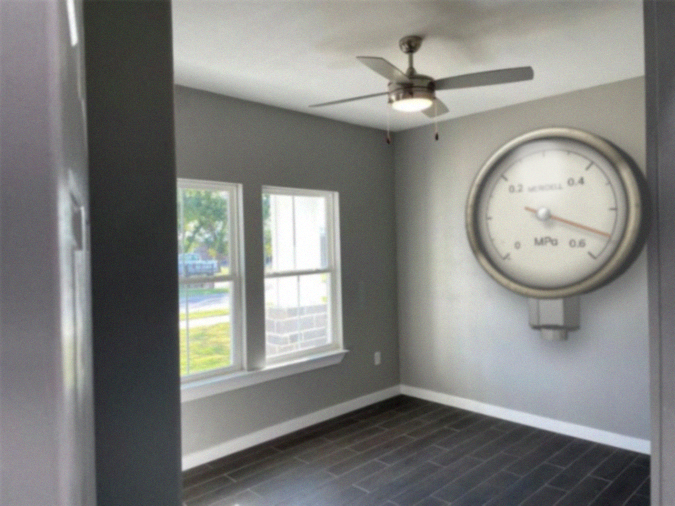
0.55 (MPa)
